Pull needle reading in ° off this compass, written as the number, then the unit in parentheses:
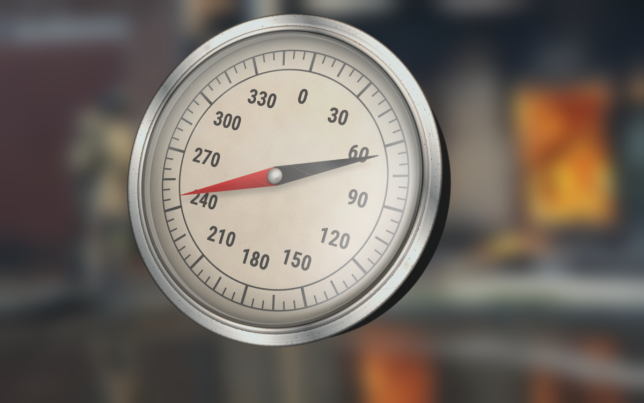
245 (°)
